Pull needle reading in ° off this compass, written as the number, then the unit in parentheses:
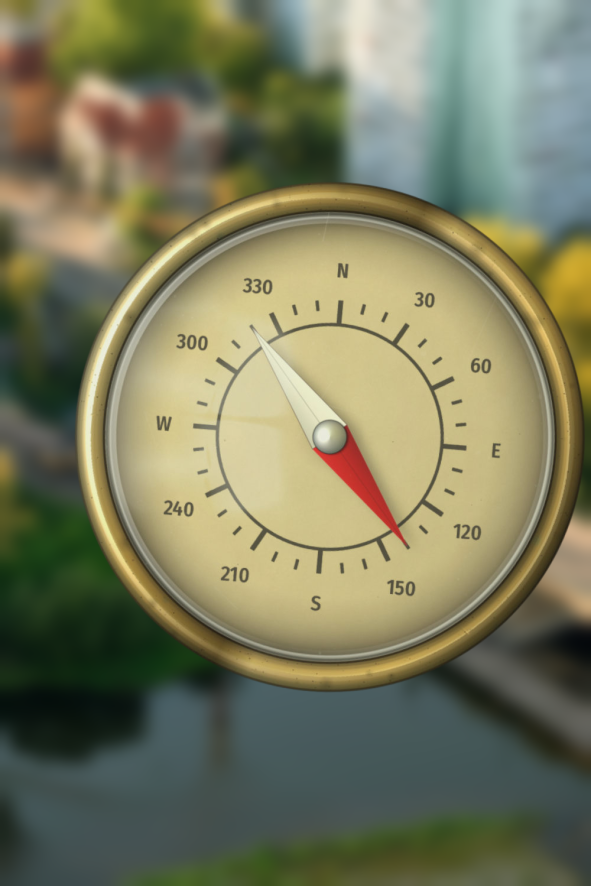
140 (°)
